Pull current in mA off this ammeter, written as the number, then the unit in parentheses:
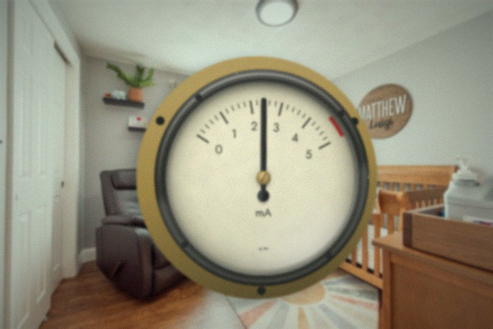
2.4 (mA)
